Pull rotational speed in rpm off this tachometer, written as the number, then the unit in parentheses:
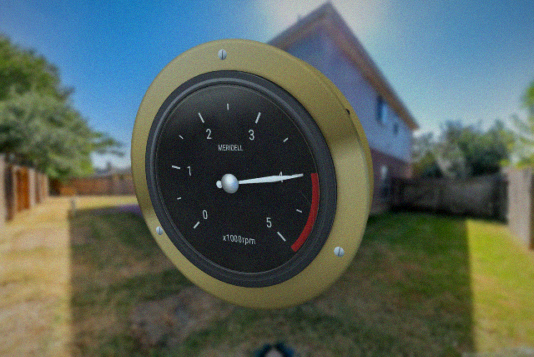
4000 (rpm)
